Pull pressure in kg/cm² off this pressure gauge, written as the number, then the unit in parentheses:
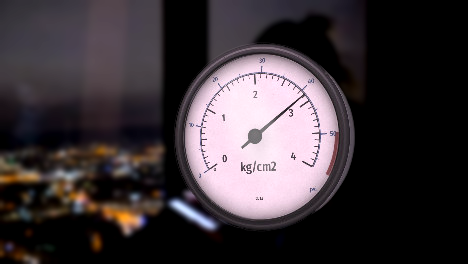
2.9 (kg/cm²)
